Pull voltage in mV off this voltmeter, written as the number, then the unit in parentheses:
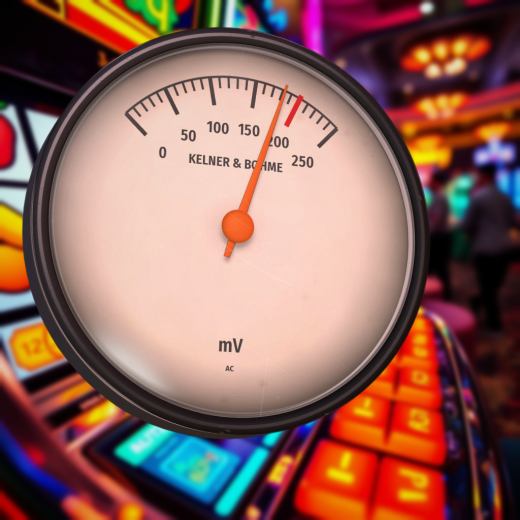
180 (mV)
